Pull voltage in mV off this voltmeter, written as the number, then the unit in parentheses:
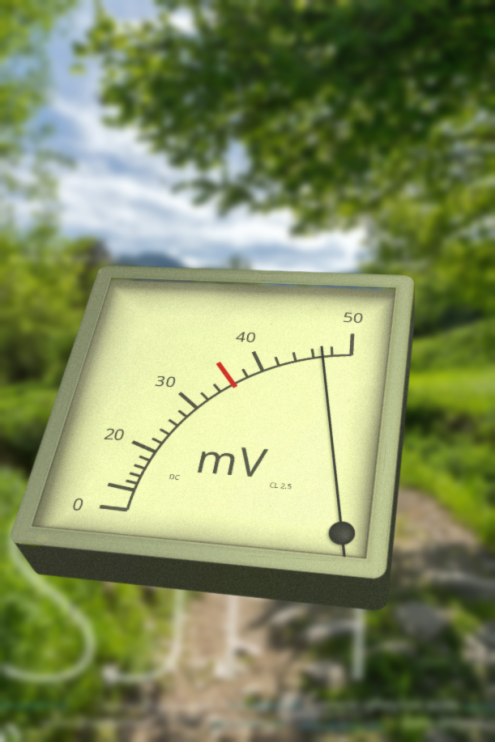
47 (mV)
